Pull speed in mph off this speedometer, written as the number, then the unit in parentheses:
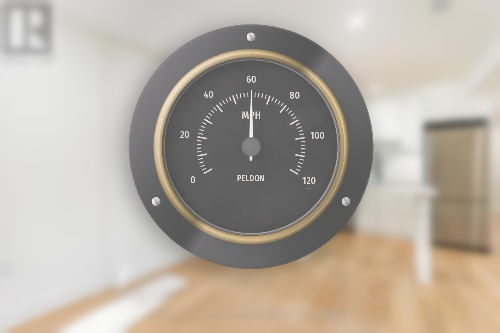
60 (mph)
